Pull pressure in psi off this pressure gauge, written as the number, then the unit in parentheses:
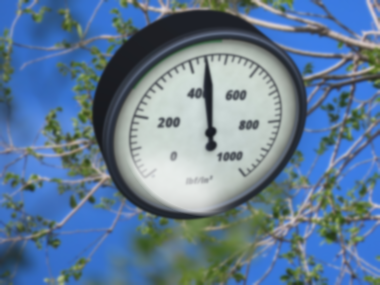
440 (psi)
